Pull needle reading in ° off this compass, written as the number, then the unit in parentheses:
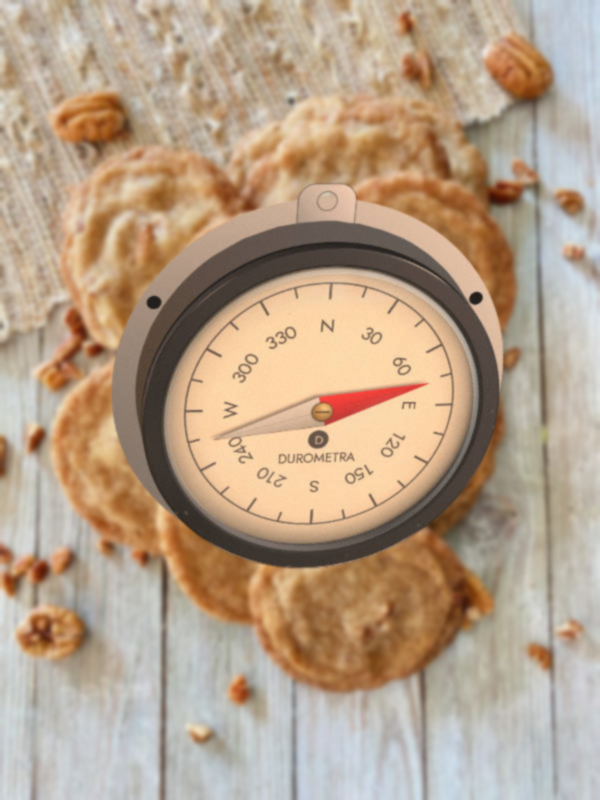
75 (°)
